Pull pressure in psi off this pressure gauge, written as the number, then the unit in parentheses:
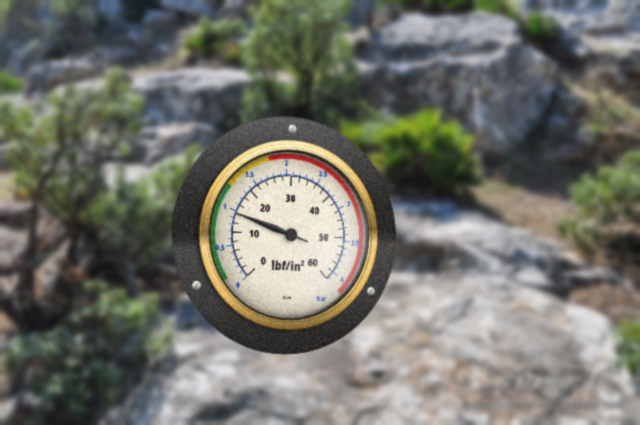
14 (psi)
